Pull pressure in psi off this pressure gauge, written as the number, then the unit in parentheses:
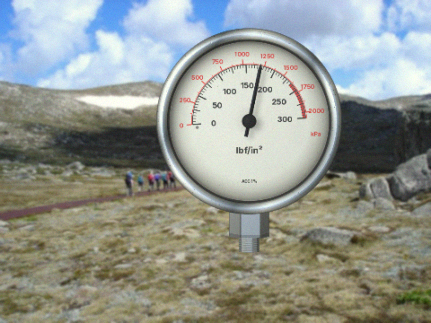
175 (psi)
